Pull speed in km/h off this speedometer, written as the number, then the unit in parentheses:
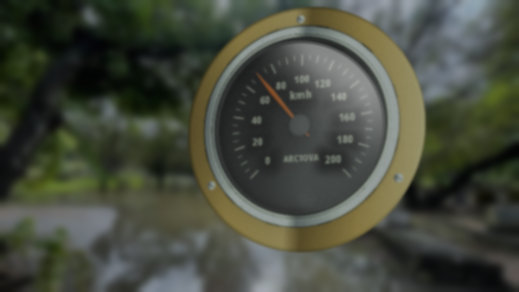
70 (km/h)
